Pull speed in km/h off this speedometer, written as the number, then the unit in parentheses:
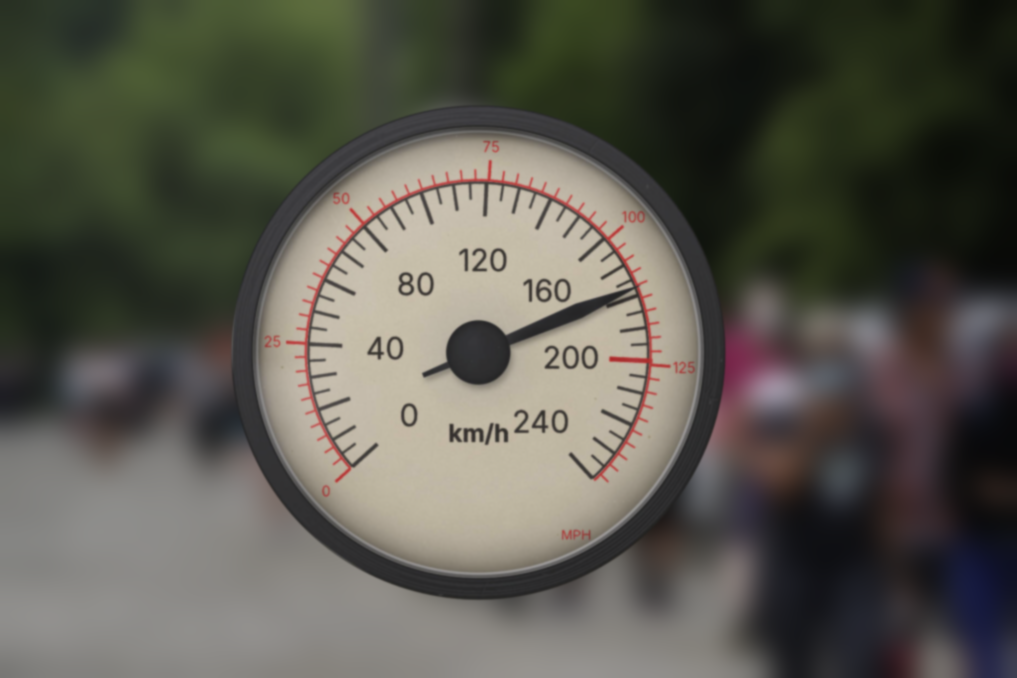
177.5 (km/h)
